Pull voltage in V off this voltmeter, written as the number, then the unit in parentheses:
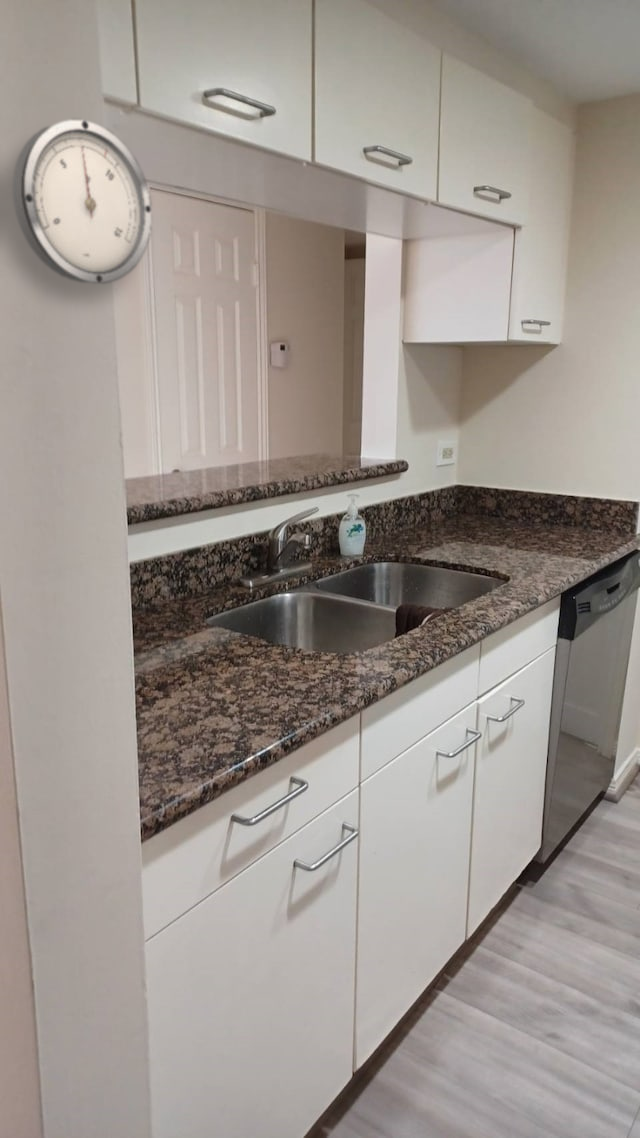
7 (V)
